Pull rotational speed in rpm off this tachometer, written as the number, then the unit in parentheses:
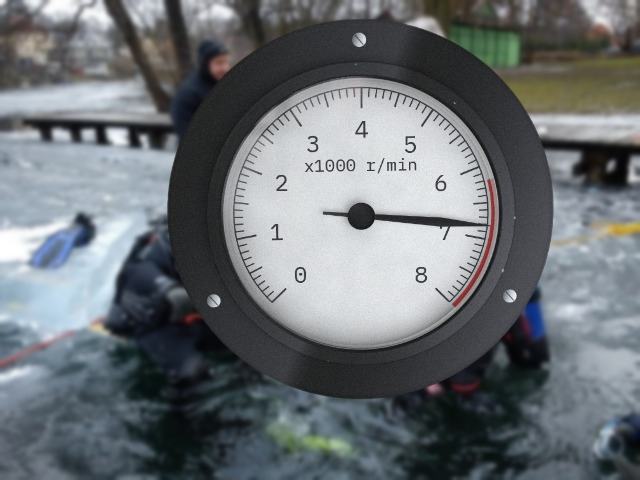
6800 (rpm)
